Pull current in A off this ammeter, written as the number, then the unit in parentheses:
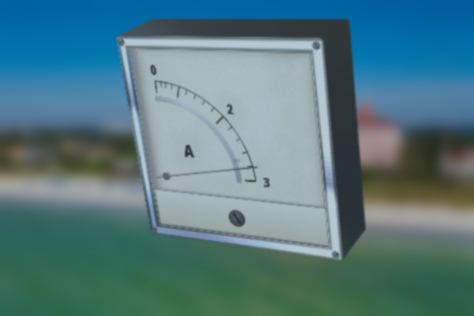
2.8 (A)
